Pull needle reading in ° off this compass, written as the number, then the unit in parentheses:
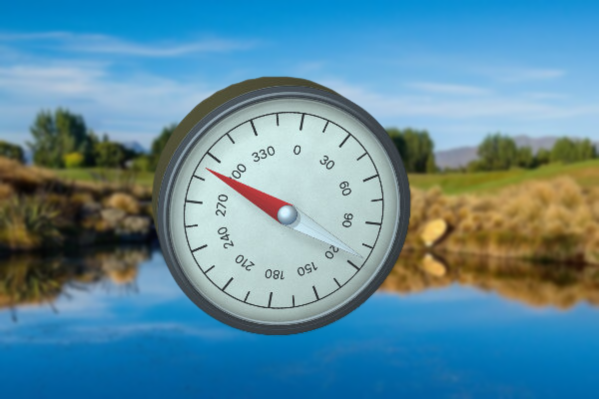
292.5 (°)
